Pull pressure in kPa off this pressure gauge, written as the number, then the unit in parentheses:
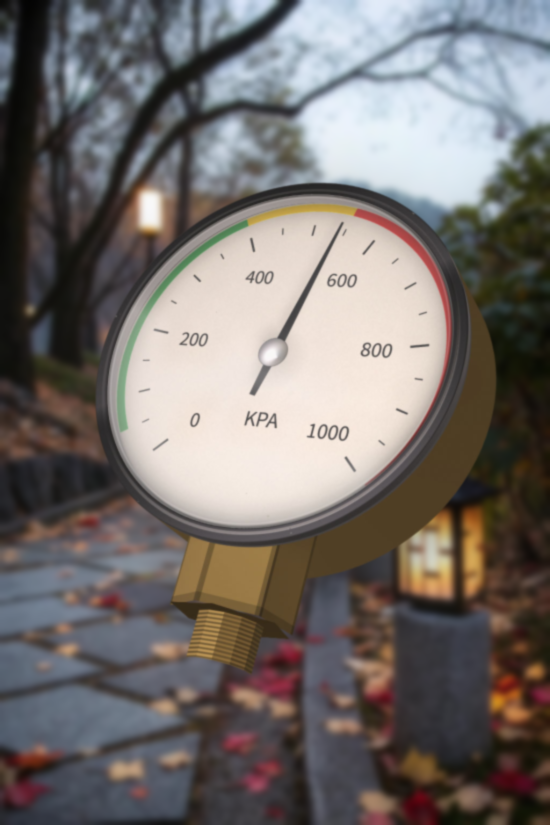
550 (kPa)
